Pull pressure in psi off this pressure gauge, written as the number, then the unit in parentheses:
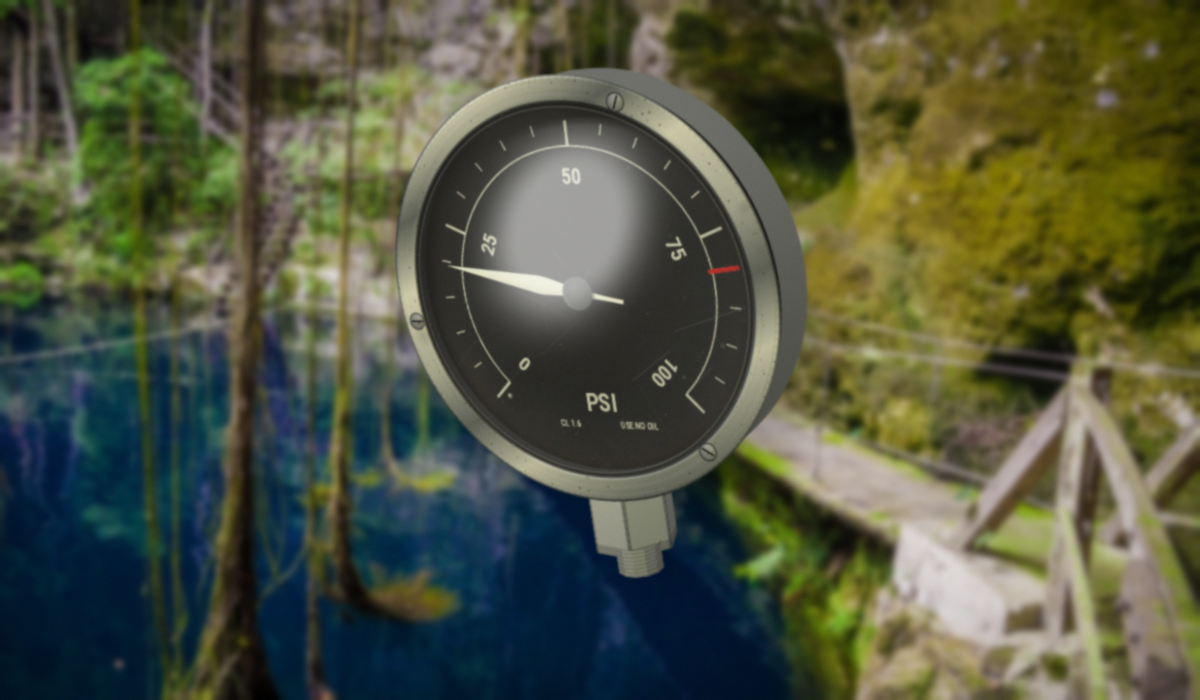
20 (psi)
